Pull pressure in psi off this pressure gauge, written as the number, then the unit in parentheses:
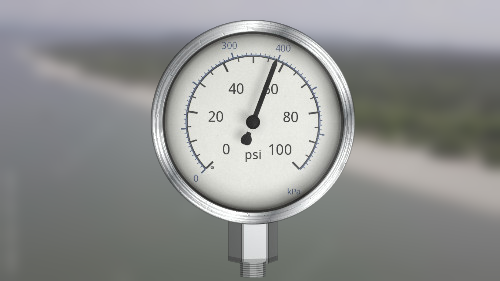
57.5 (psi)
